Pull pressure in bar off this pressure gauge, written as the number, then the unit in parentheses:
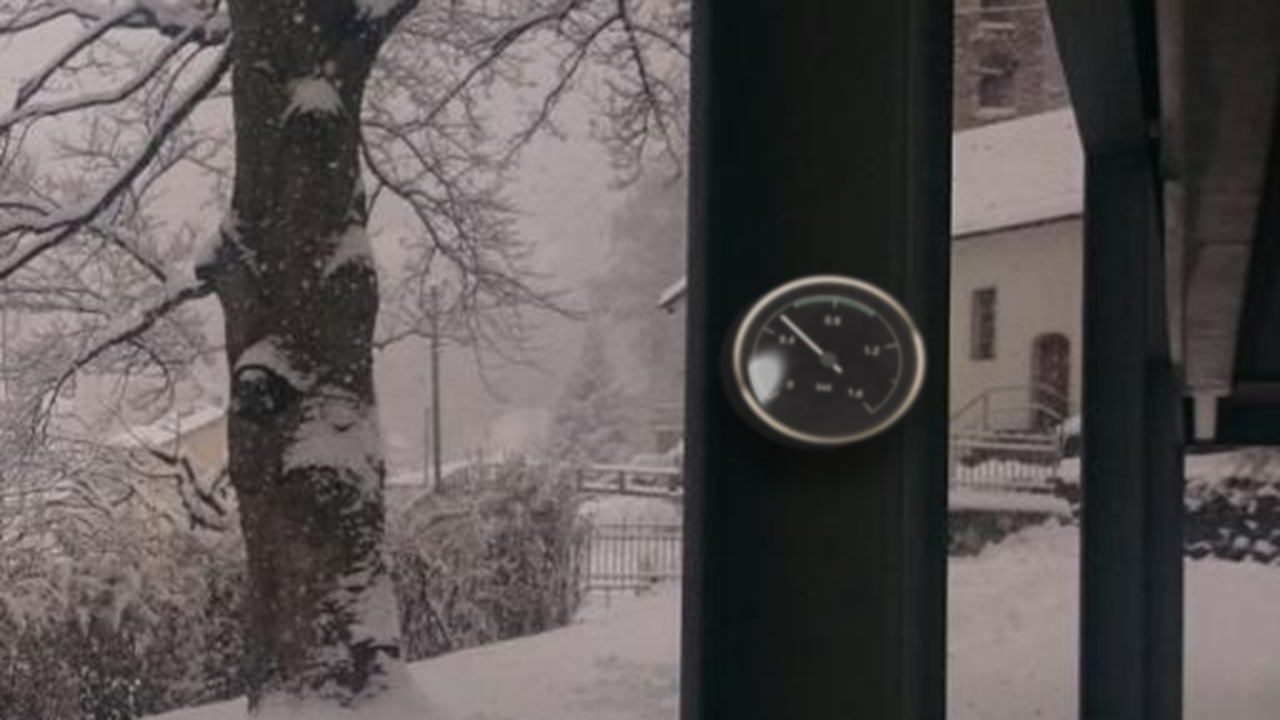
0.5 (bar)
